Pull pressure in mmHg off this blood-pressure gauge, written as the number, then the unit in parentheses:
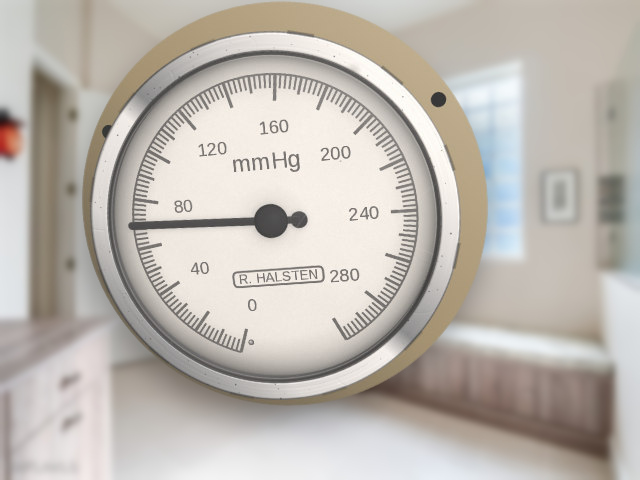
70 (mmHg)
